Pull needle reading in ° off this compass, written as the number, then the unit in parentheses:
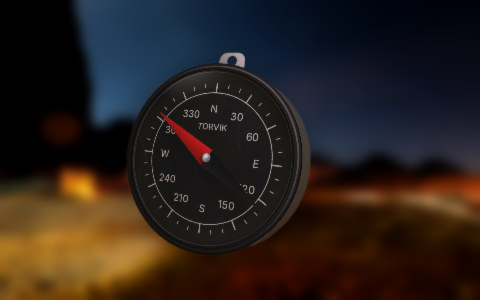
305 (°)
